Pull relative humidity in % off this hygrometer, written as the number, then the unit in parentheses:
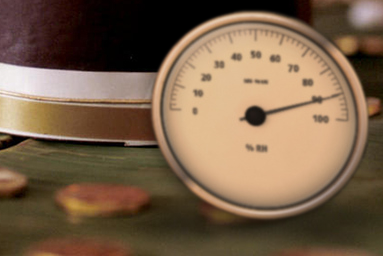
90 (%)
